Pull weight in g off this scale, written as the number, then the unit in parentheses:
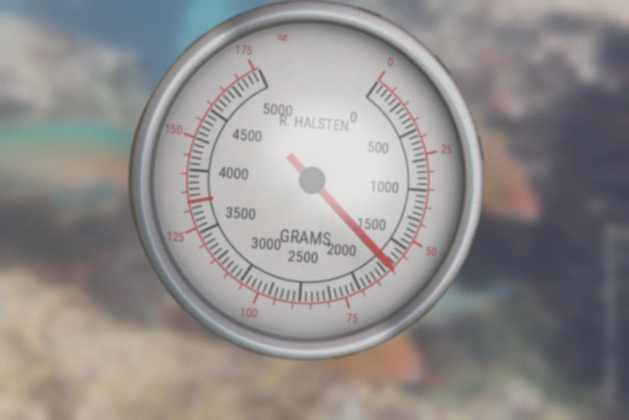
1700 (g)
